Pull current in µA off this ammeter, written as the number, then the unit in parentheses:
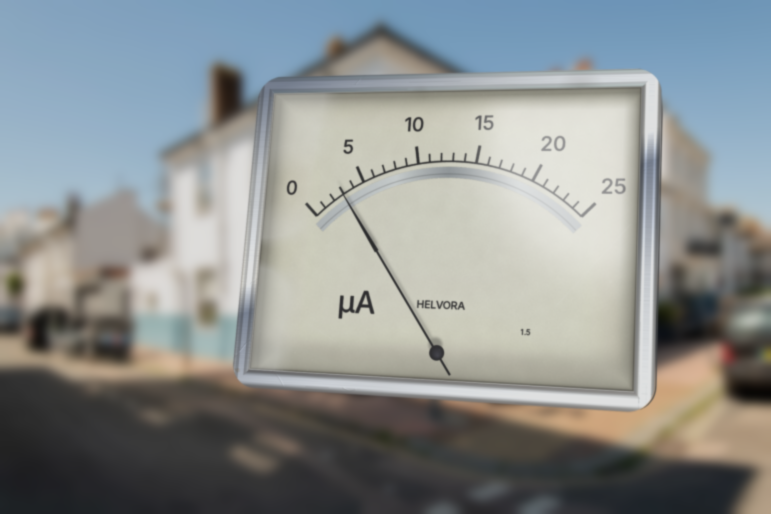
3 (µA)
